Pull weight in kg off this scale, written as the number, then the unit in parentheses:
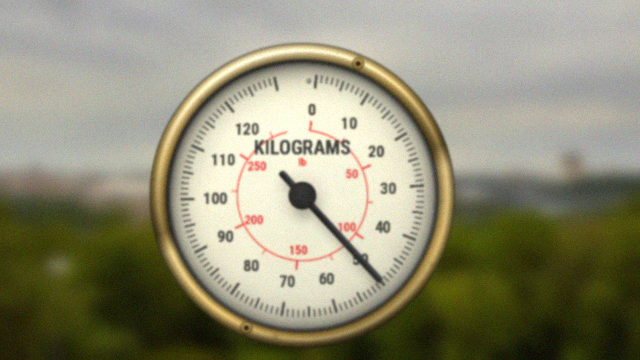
50 (kg)
